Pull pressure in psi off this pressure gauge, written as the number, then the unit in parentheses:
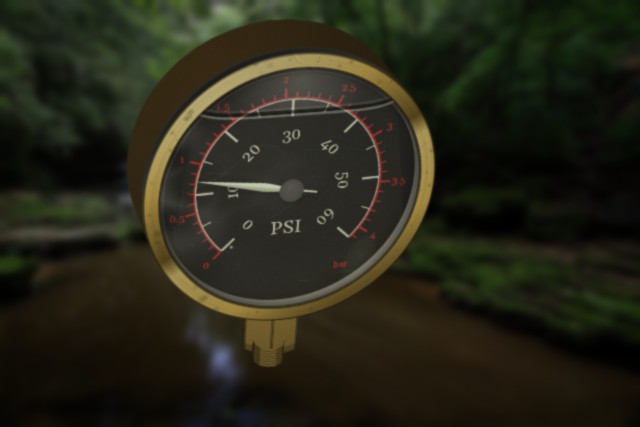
12.5 (psi)
